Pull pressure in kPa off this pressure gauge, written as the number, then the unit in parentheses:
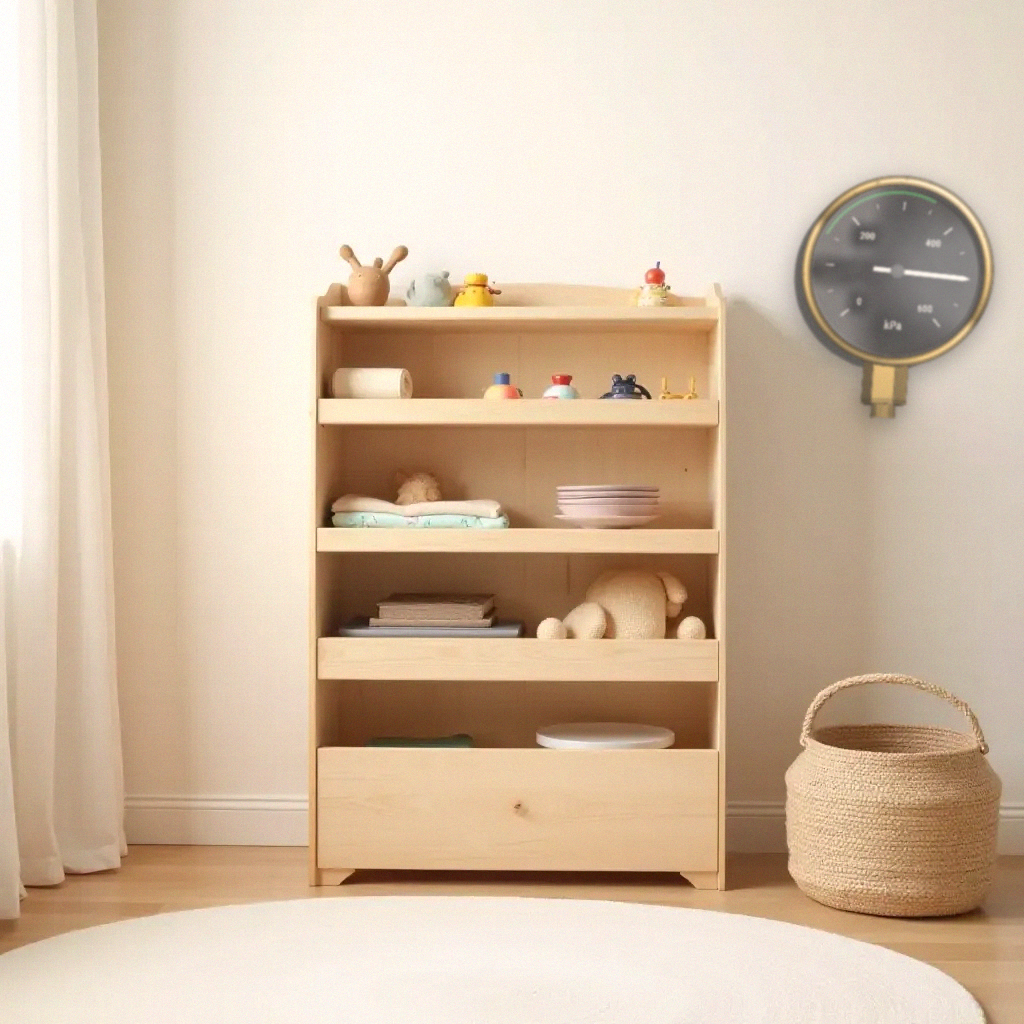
500 (kPa)
